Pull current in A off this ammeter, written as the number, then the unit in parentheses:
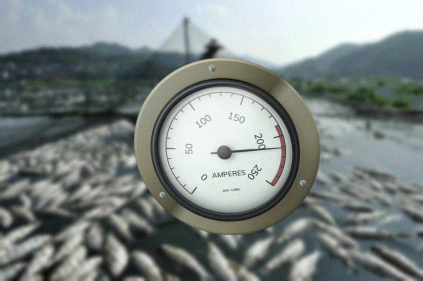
210 (A)
